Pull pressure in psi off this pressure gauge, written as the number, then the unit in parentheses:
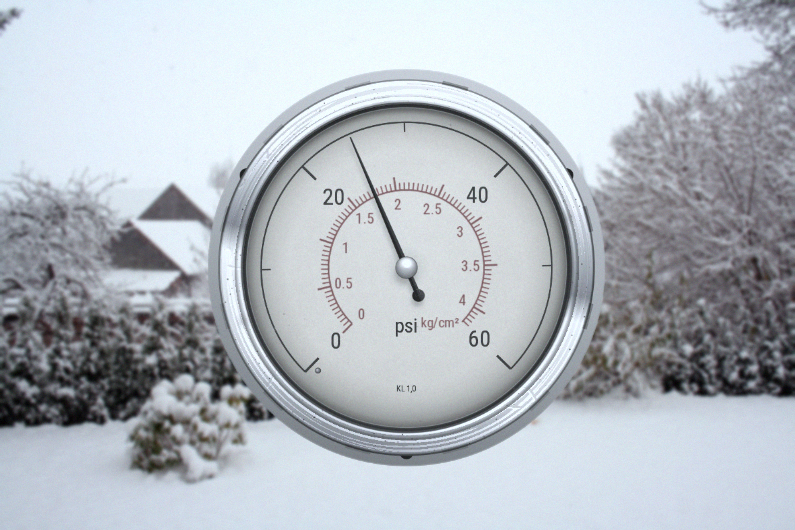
25 (psi)
